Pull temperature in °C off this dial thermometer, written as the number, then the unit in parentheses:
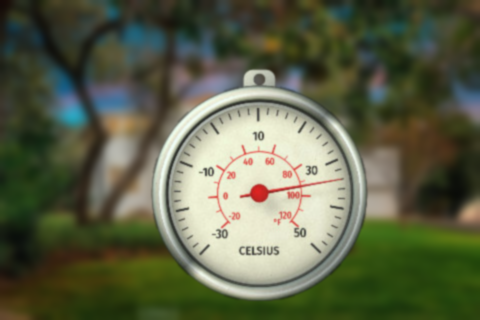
34 (°C)
